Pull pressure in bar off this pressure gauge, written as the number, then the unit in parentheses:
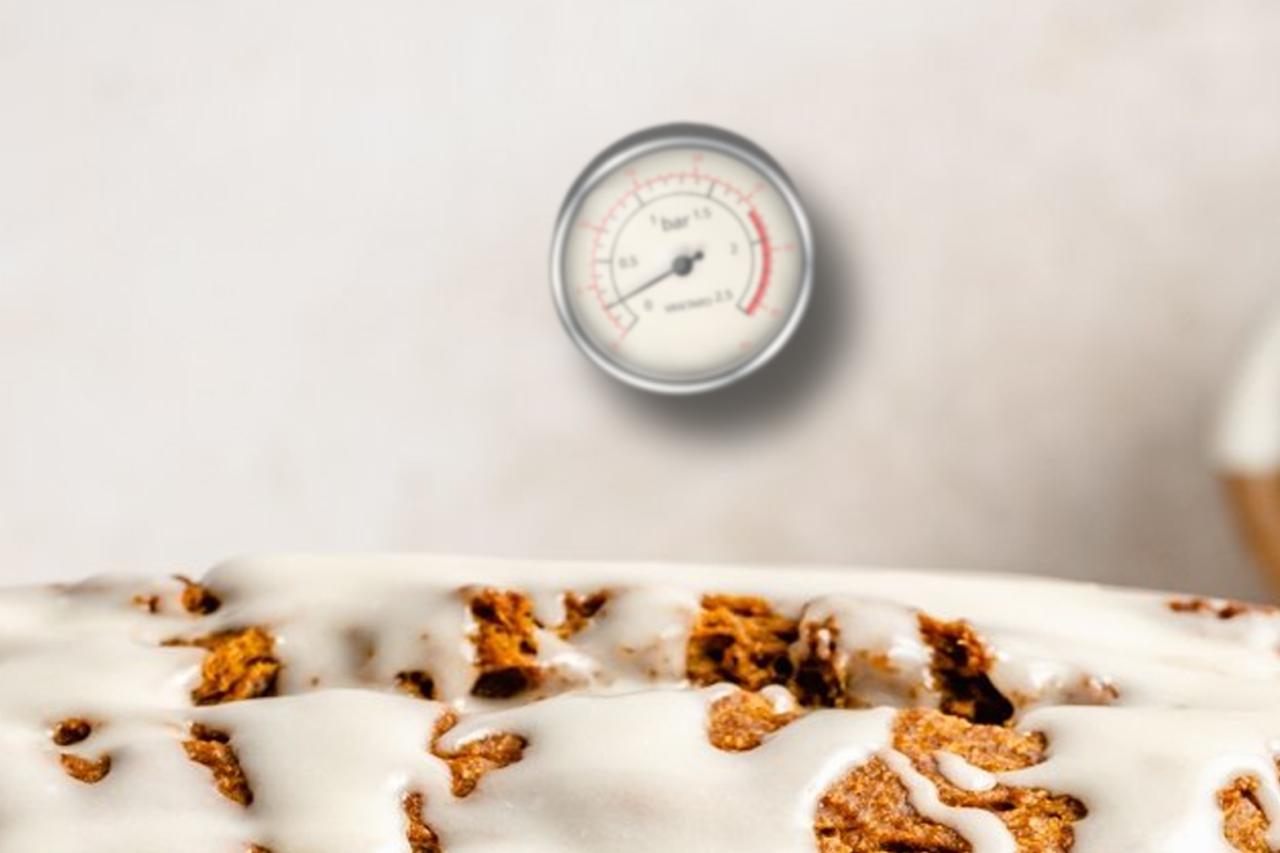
0.2 (bar)
